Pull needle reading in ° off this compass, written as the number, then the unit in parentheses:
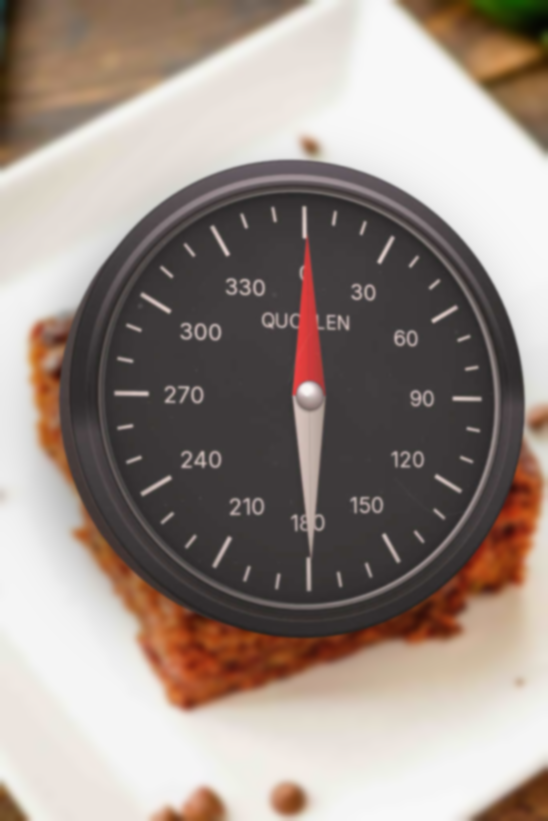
0 (°)
